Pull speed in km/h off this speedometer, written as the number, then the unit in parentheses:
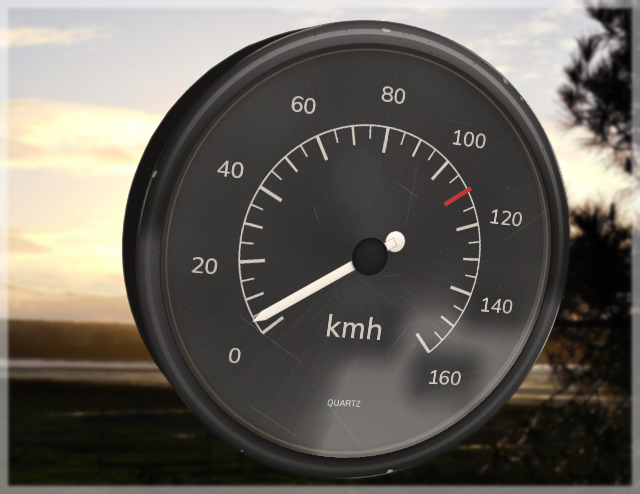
5 (km/h)
